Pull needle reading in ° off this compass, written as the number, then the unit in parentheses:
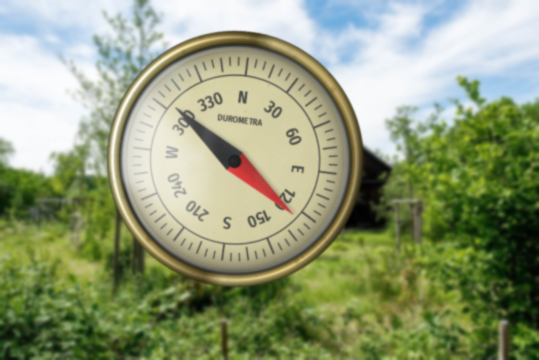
125 (°)
